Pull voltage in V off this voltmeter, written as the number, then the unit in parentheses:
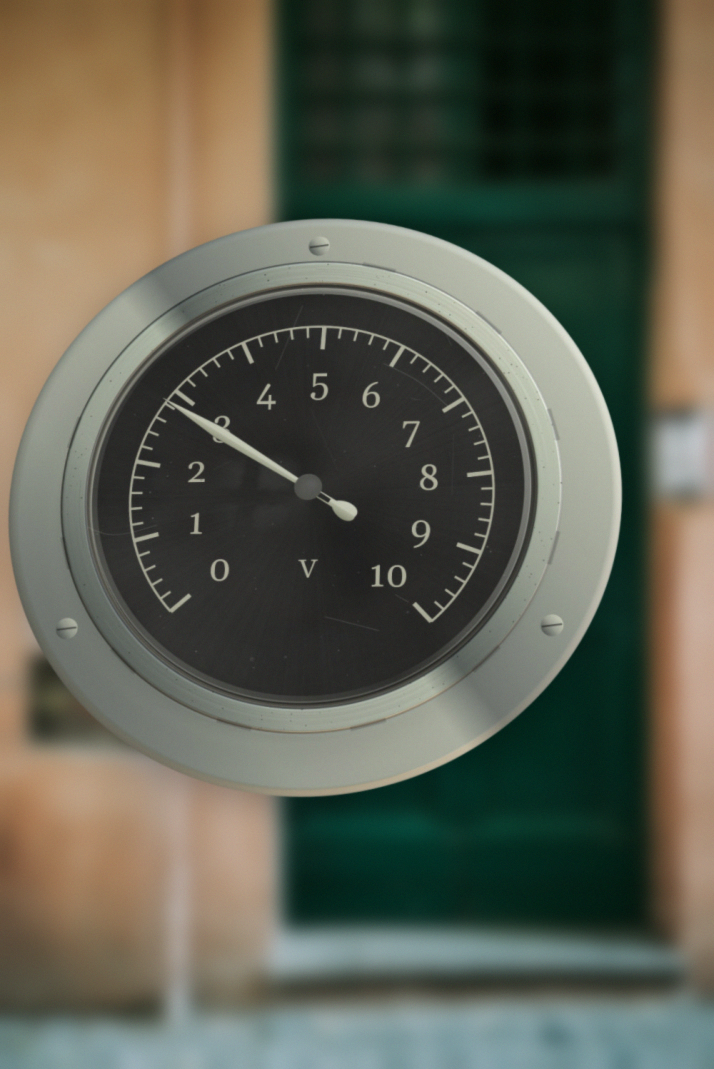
2.8 (V)
